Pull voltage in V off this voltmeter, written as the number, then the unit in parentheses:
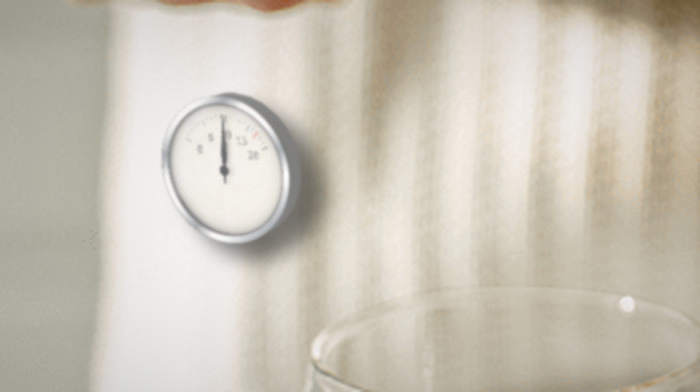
10 (V)
